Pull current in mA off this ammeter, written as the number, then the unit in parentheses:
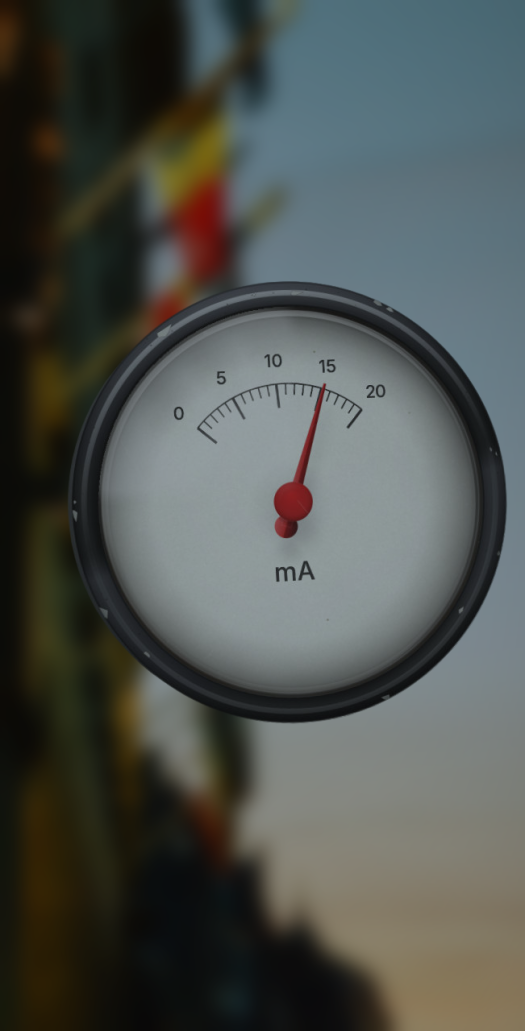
15 (mA)
